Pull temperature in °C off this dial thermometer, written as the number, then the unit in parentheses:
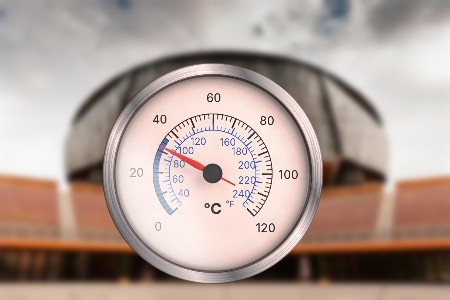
32 (°C)
